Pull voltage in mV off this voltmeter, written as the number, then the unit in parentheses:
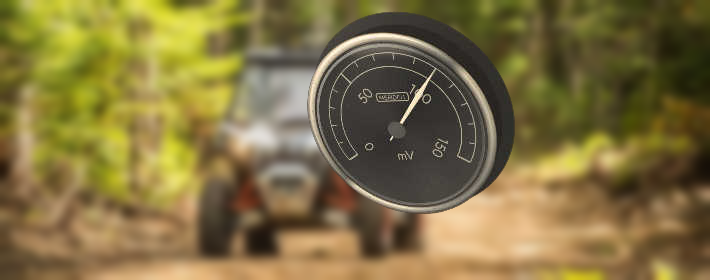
100 (mV)
